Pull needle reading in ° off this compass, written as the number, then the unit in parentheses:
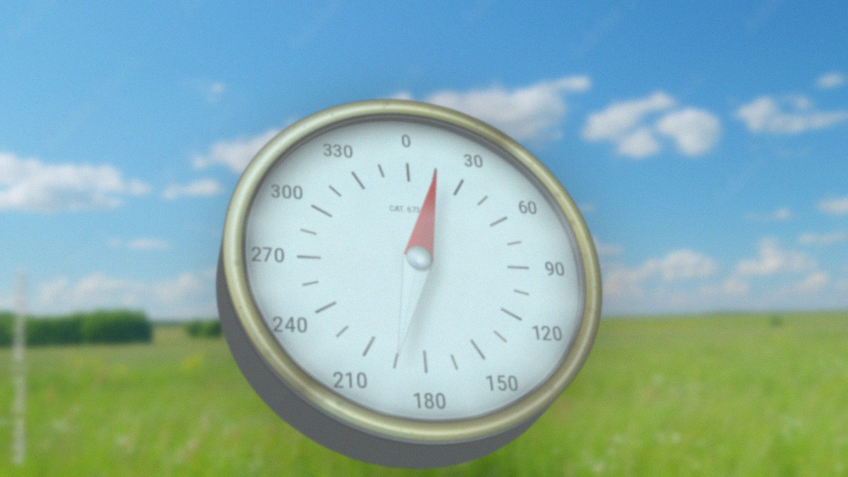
15 (°)
